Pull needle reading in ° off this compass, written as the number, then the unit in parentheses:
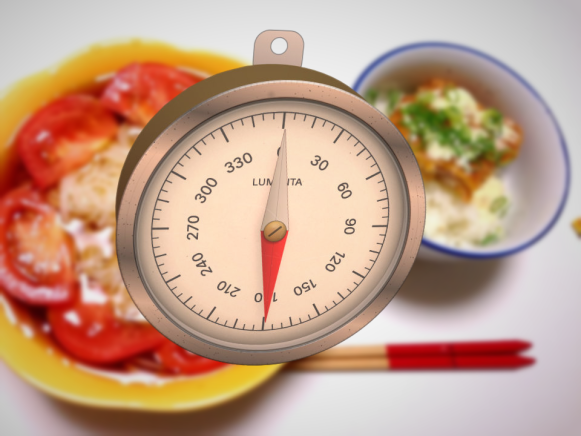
180 (°)
